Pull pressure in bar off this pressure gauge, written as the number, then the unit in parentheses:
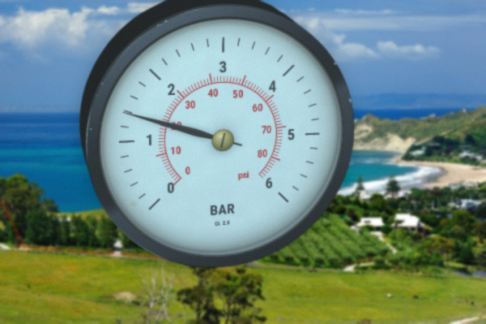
1.4 (bar)
